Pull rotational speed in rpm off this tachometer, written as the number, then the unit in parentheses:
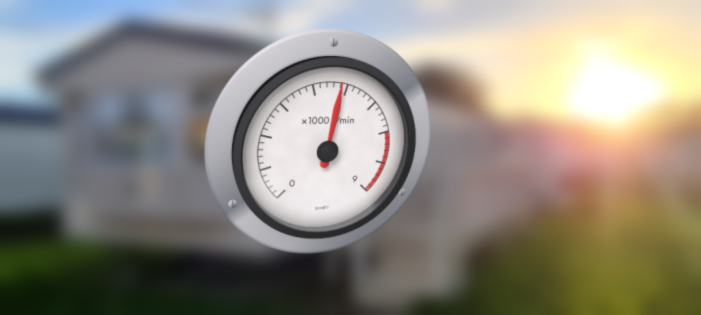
4800 (rpm)
